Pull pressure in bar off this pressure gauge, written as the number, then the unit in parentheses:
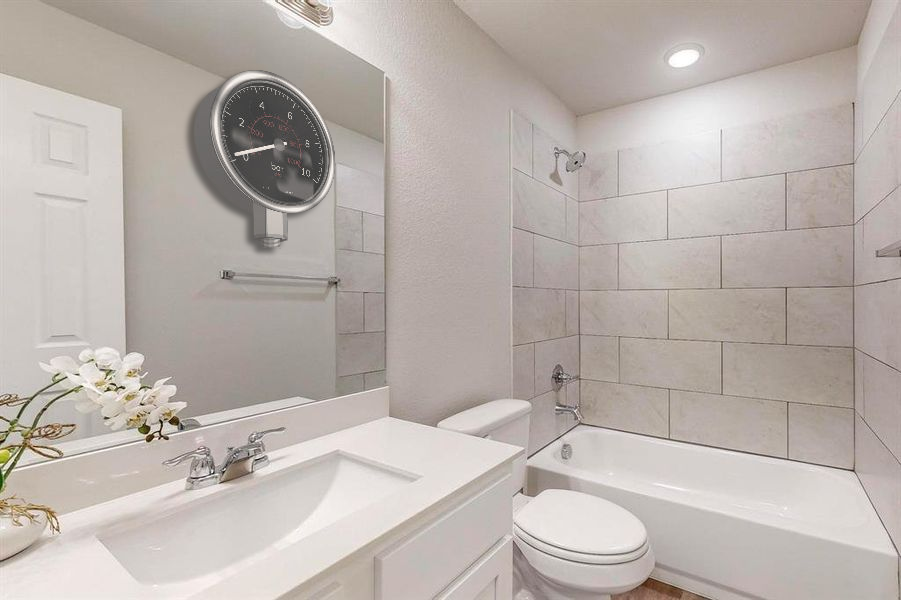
0.2 (bar)
